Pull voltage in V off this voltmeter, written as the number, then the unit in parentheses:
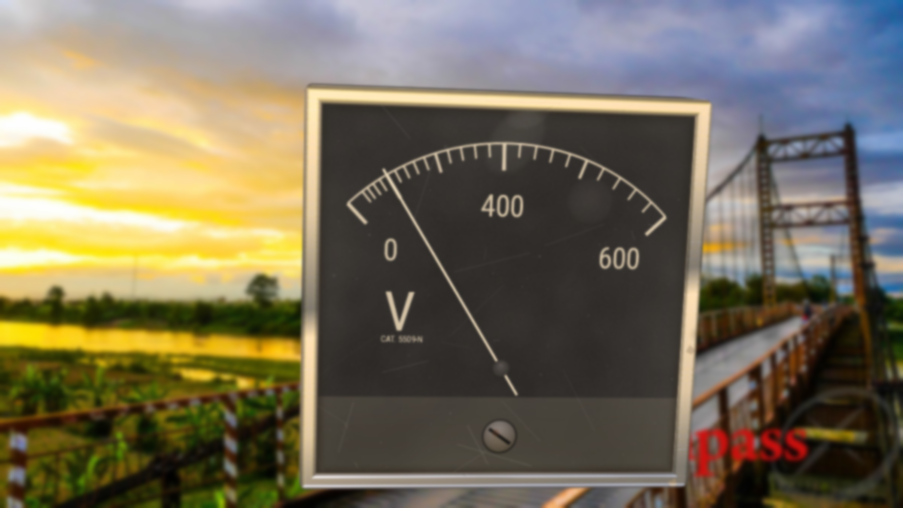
200 (V)
